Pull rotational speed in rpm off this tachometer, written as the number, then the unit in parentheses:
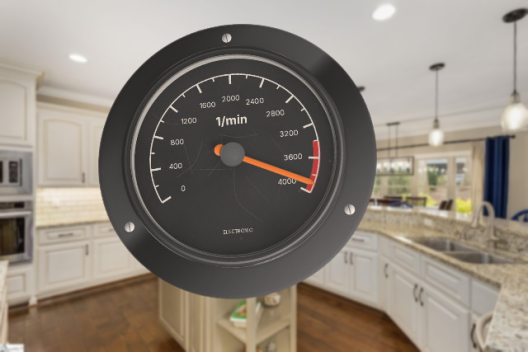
3900 (rpm)
